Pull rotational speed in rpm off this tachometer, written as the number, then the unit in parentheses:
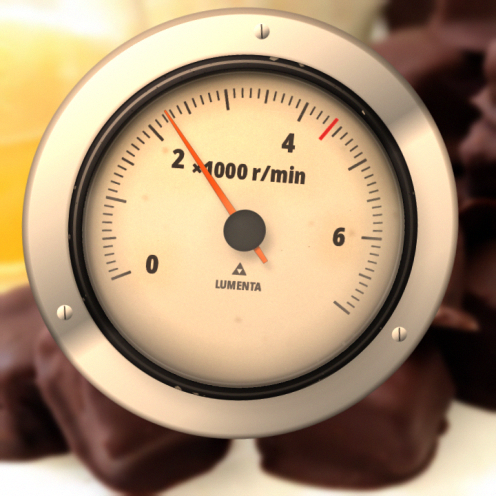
2250 (rpm)
